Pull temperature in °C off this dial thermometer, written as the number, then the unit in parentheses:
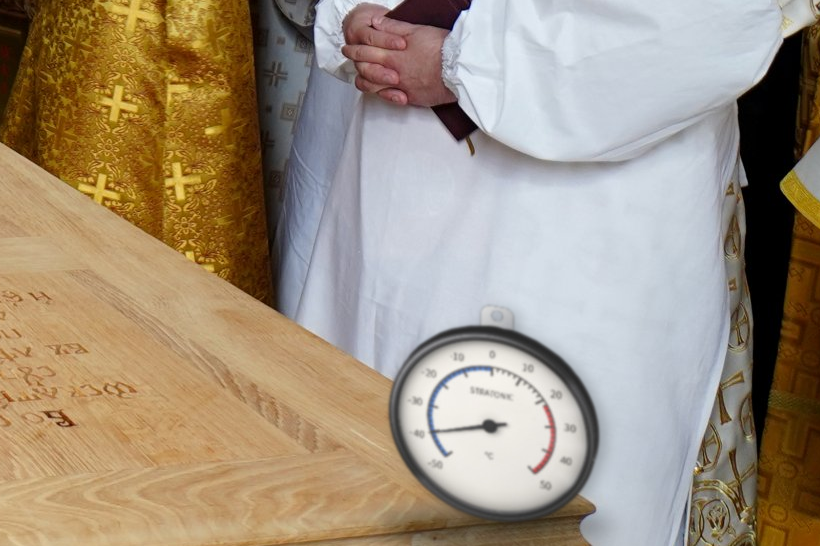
-40 (°C)
